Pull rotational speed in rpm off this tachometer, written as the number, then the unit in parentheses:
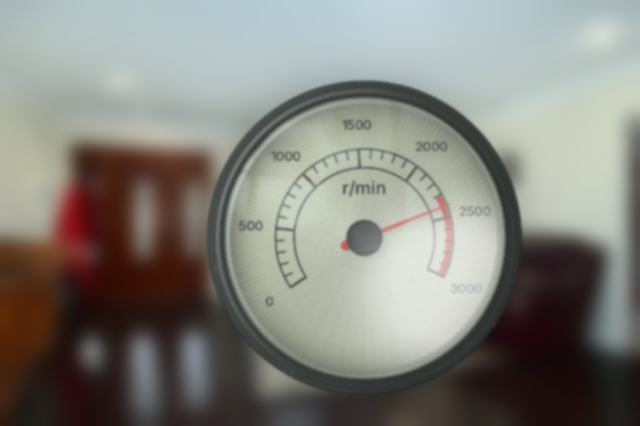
2400 (rpm)
